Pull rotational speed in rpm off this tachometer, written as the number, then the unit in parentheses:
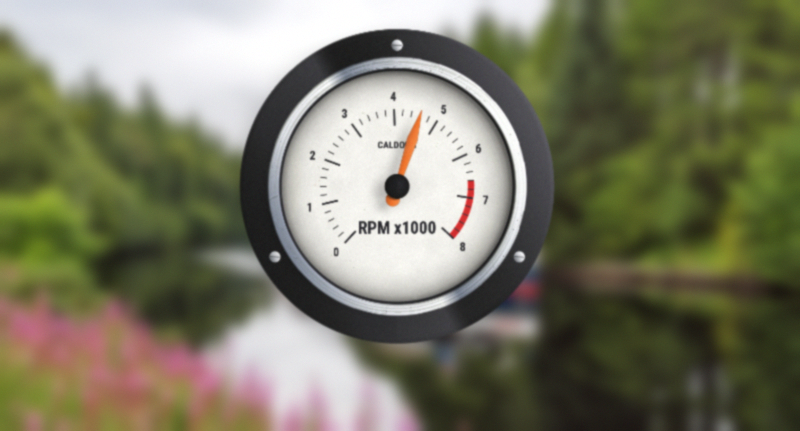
4600 (rpm)
